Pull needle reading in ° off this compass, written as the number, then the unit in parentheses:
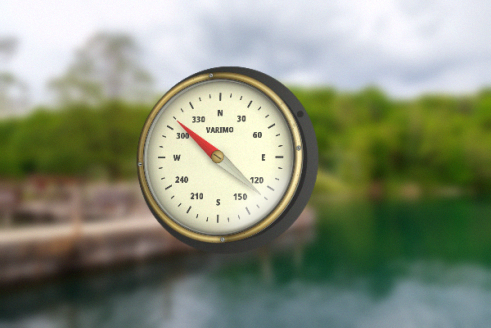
310 (°)
